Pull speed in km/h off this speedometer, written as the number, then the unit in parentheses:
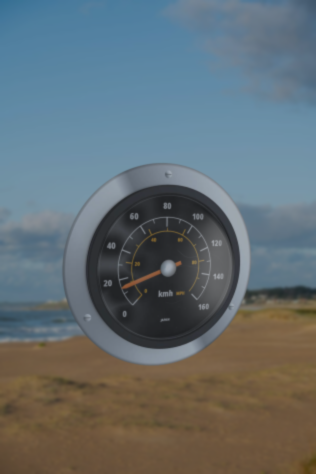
15 (km/h)
